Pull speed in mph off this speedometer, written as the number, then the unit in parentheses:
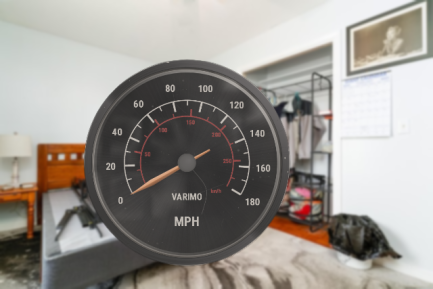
0 (mph)
